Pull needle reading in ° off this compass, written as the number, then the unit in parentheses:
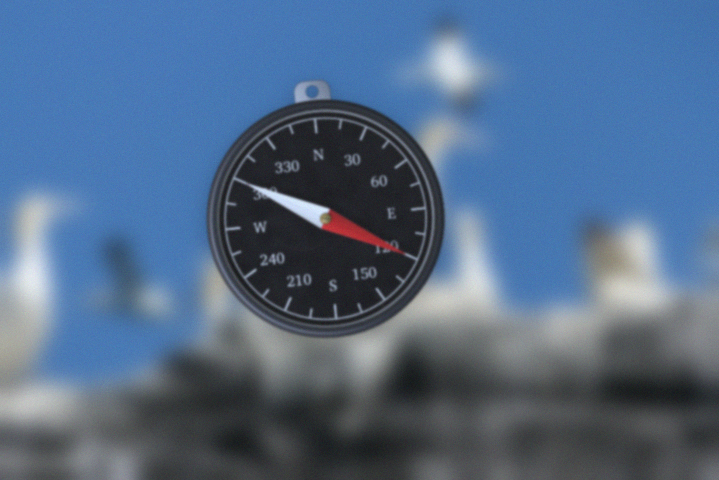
120 (°)
